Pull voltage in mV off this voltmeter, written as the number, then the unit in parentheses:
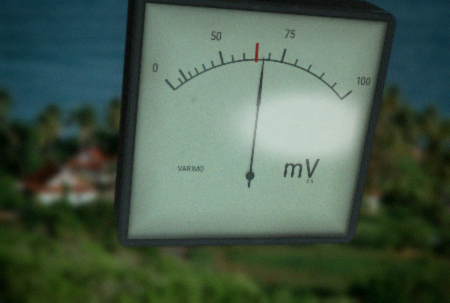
67.5 (mV)
